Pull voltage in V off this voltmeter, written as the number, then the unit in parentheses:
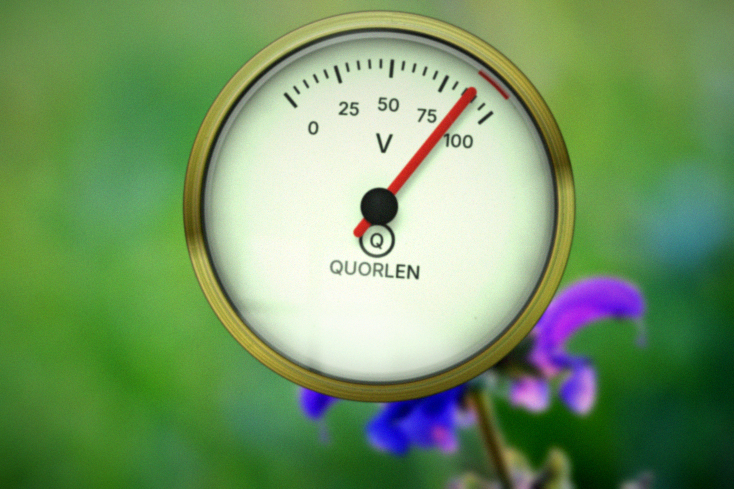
87.5 (V)
